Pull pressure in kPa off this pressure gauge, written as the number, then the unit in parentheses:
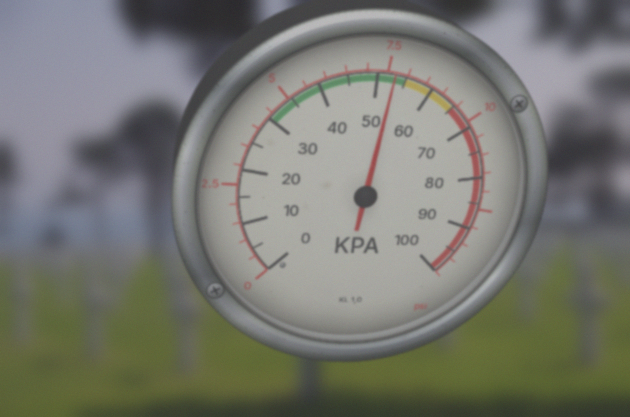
52.5 (kPa)
